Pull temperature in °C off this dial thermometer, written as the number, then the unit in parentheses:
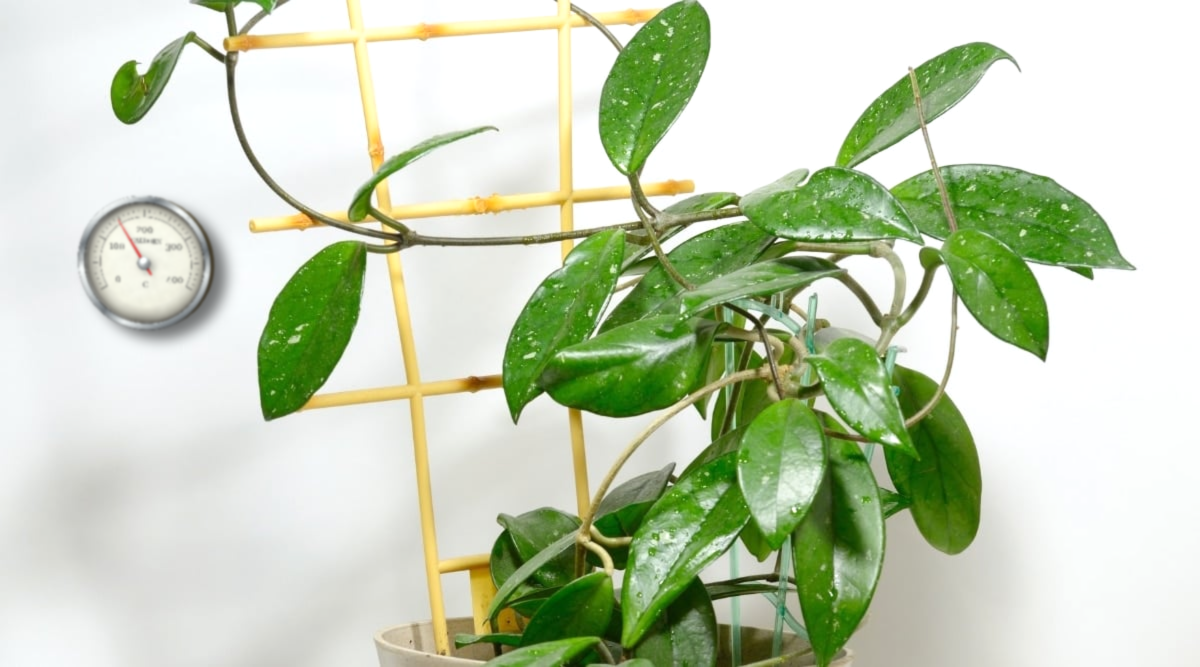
150 (°C)
